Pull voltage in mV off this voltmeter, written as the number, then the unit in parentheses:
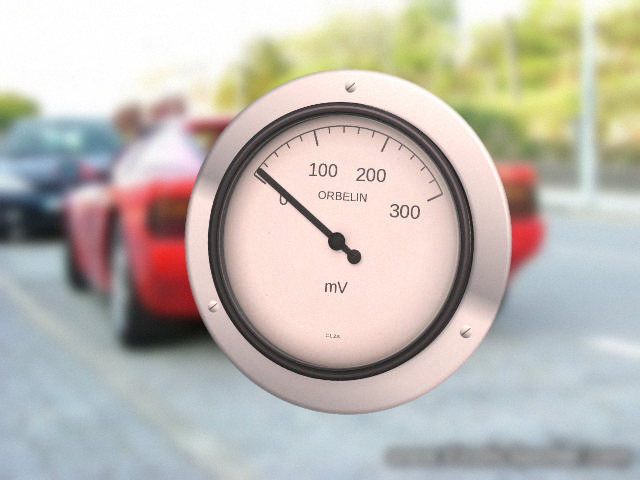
10 (mV)
